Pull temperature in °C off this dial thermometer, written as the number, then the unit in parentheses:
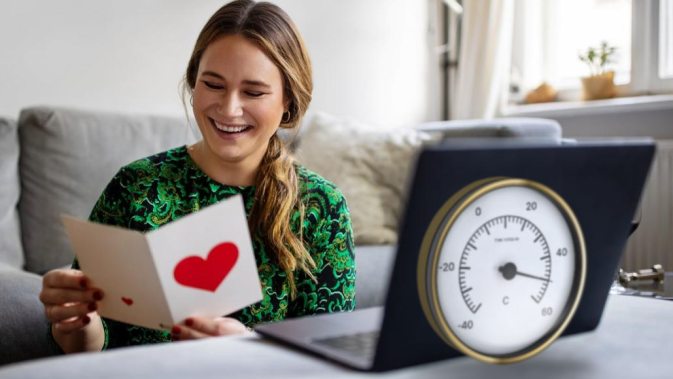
50 (°C)
